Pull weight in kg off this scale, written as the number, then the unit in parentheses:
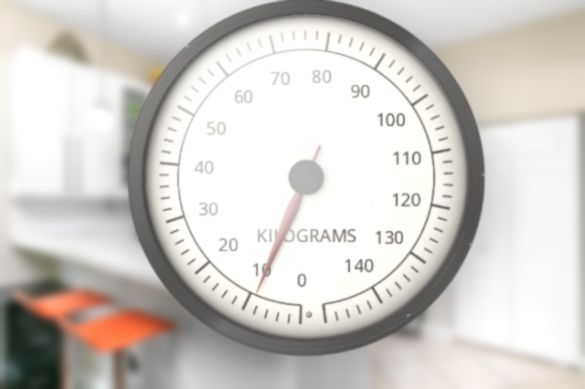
9 (kg)
